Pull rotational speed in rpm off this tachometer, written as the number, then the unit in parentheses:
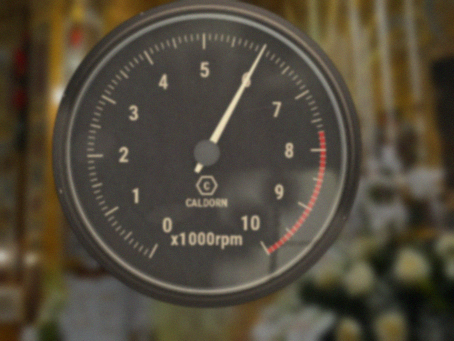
6000 (rpm)
